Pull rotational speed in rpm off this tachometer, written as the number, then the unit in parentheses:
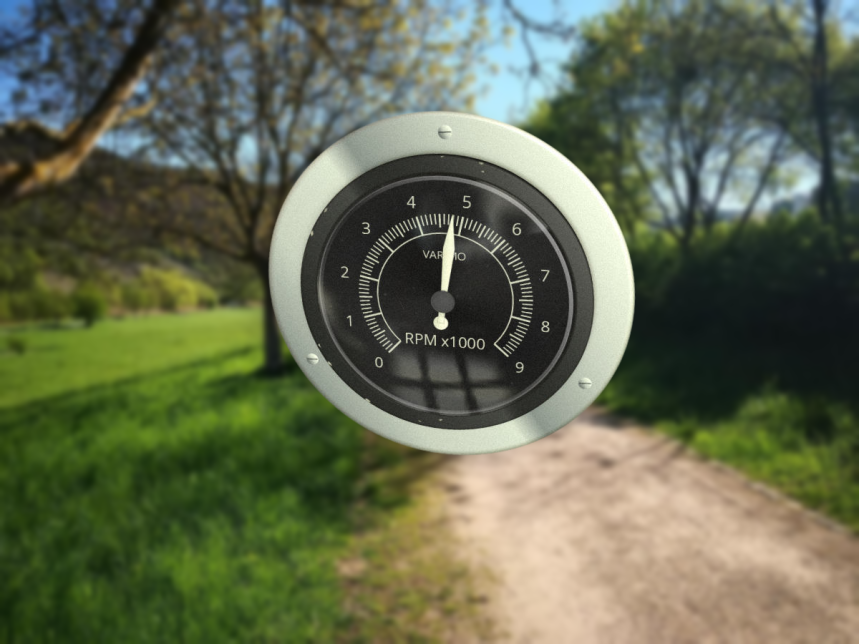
4800 (rpm)
